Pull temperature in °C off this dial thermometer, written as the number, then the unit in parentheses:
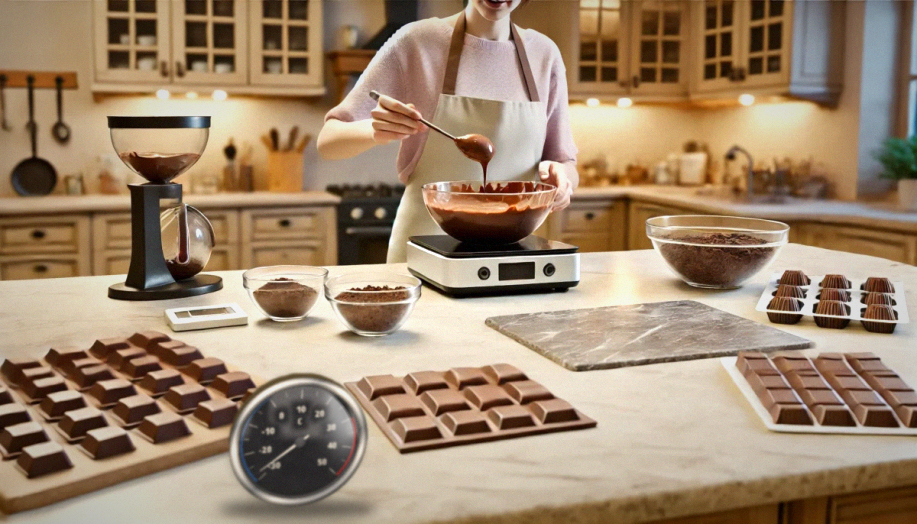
-27.5 (°C)
